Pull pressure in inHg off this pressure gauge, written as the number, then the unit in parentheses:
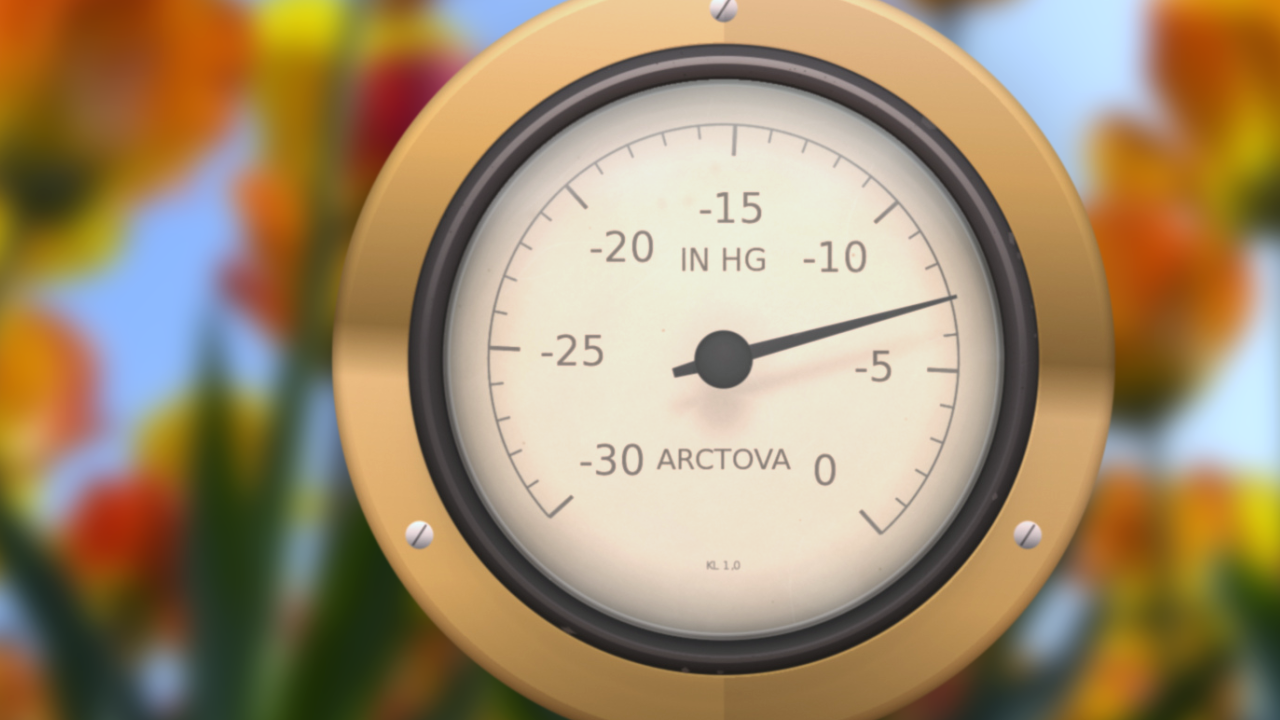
-7 (inHg)
